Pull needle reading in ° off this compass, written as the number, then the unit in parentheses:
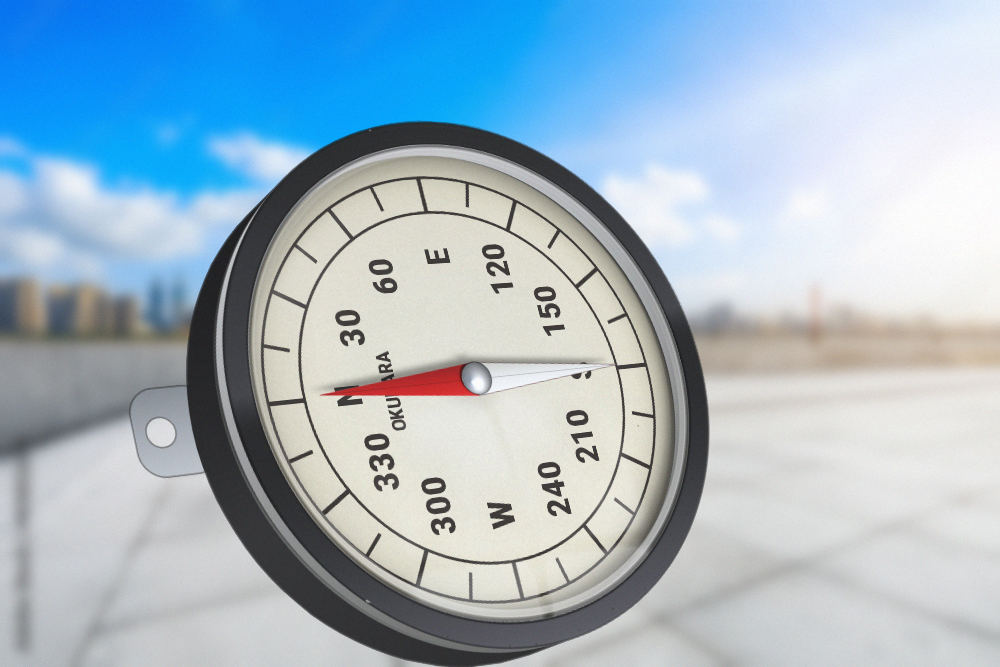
0 (°)
